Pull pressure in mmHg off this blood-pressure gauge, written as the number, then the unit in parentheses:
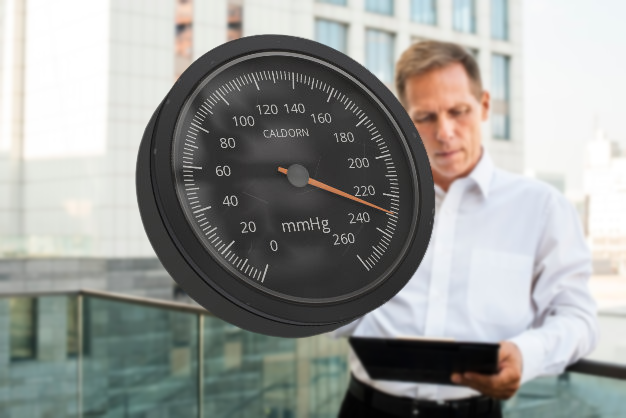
230 (mmHg)
